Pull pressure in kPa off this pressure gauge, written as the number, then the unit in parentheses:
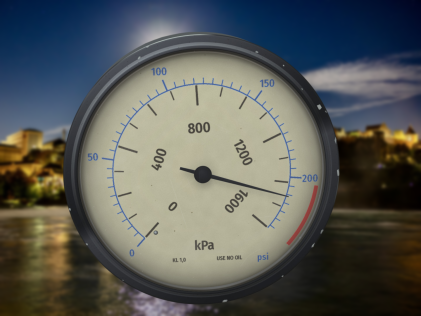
1450 (kPa)
